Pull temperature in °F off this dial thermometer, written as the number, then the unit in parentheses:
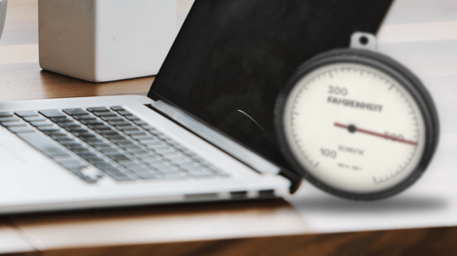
500 (°F)
